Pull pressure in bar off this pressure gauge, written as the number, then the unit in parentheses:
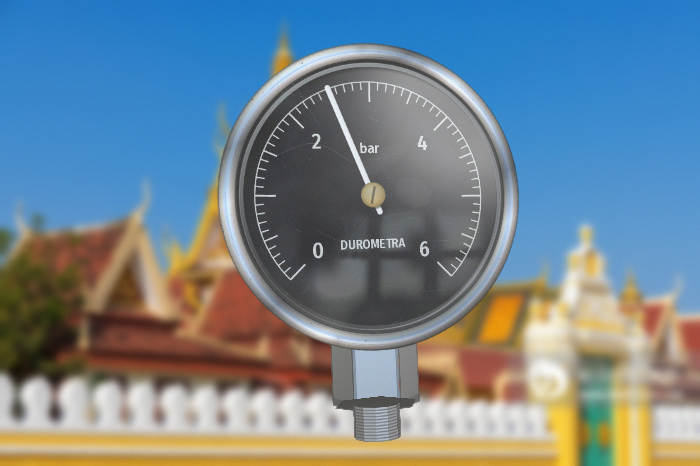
2.5 (bar)
